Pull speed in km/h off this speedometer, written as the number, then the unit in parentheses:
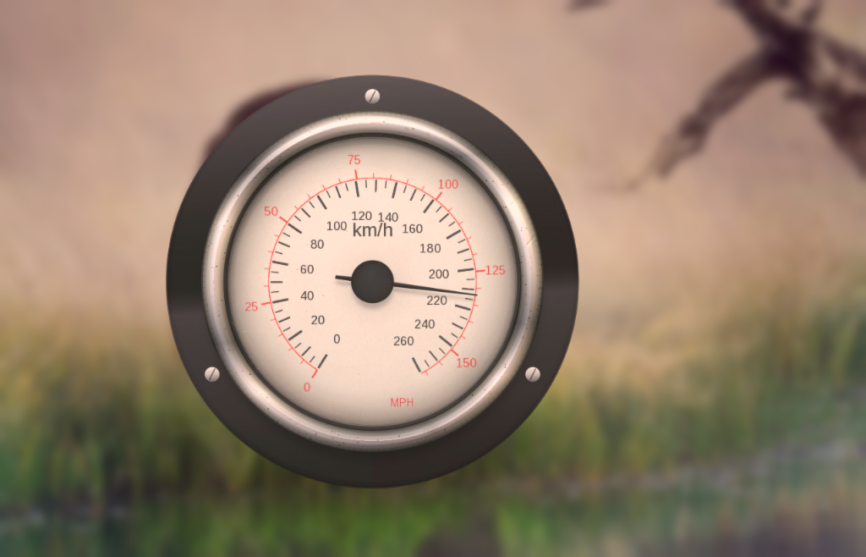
212.5 (km/h)
